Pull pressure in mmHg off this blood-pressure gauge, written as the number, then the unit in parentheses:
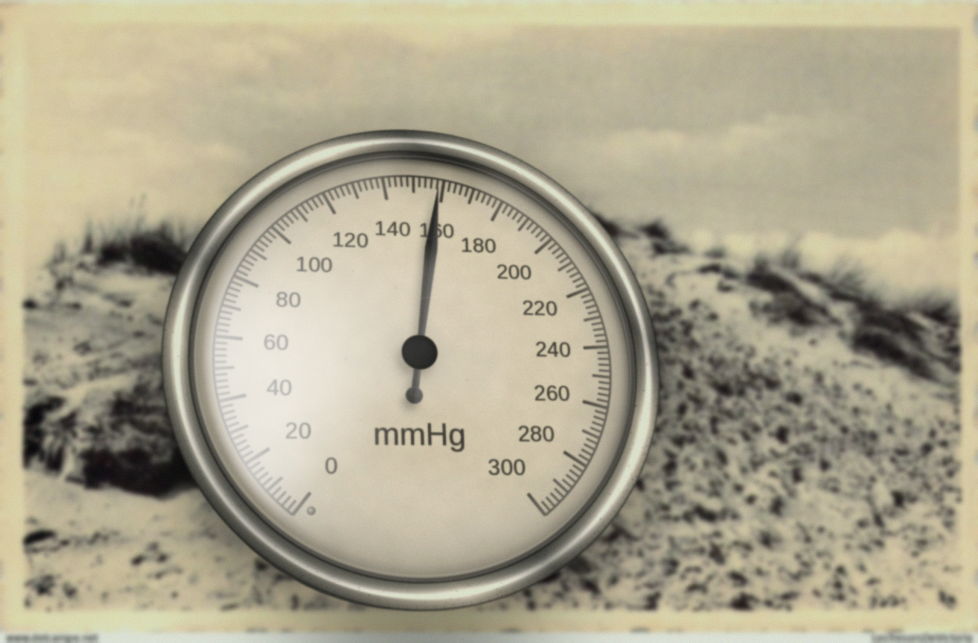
158 (mmHg)
